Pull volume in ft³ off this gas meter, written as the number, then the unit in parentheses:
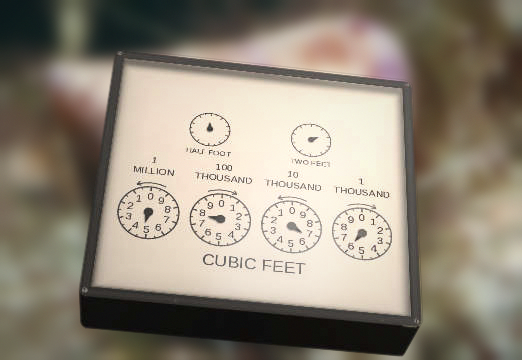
476600 (ft³)
